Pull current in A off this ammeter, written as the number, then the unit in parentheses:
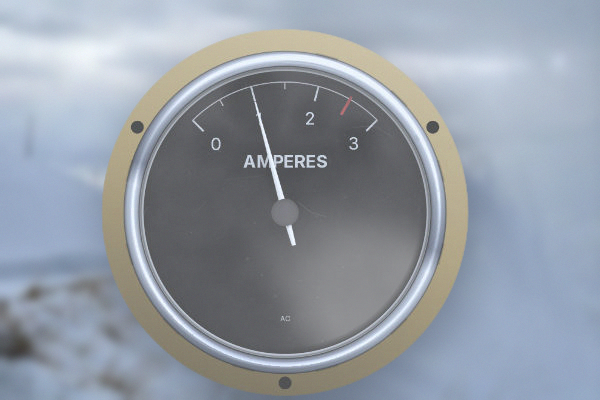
1 (A)
